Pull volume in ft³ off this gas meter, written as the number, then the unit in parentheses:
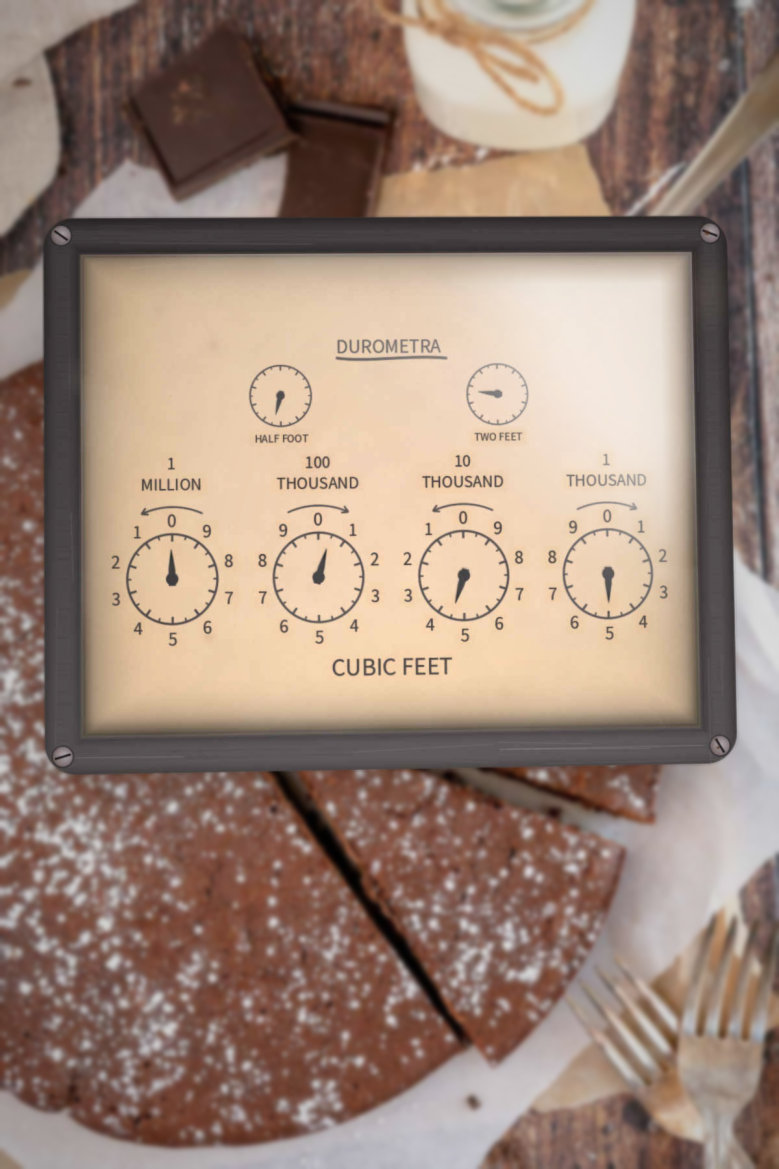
4500 (ft³)
